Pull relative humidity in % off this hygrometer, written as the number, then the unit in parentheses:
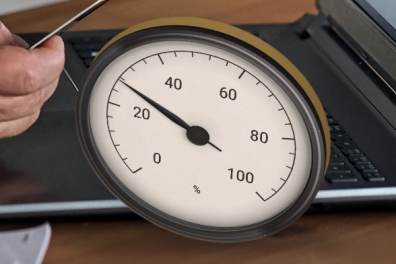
28 (%)
